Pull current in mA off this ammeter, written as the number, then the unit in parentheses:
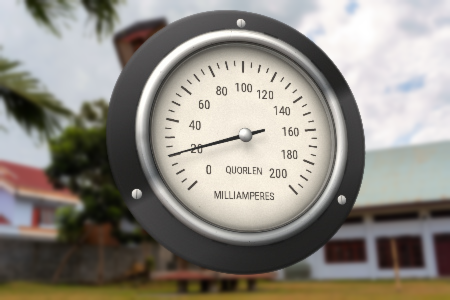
20 (mA)
